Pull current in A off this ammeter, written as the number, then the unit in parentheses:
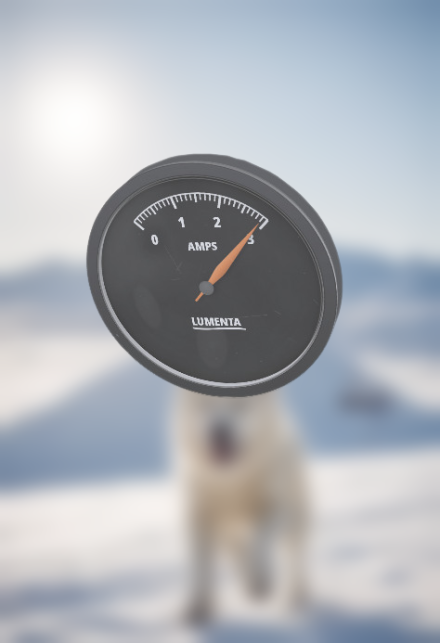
2.9 (A)
